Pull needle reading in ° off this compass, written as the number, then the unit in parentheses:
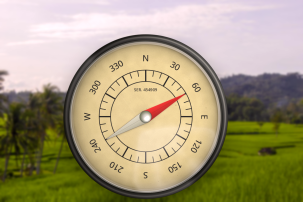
60 (°)
